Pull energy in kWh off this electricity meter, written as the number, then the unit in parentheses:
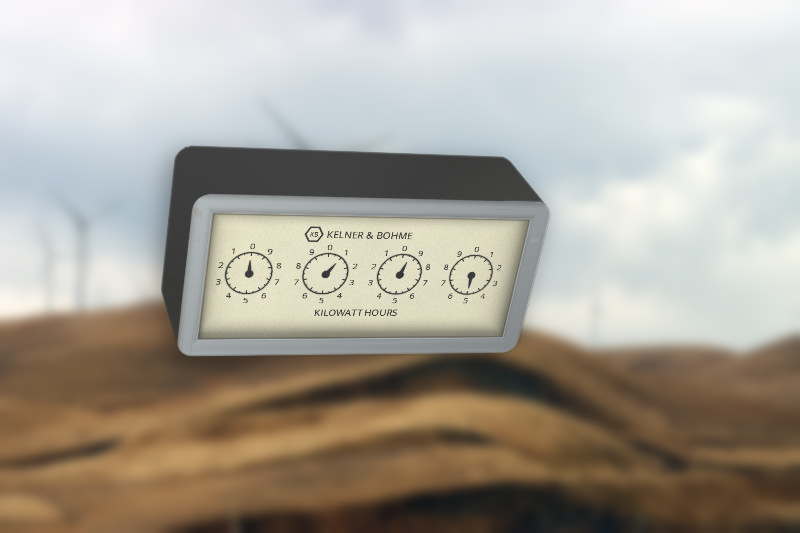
95 (kWh)
